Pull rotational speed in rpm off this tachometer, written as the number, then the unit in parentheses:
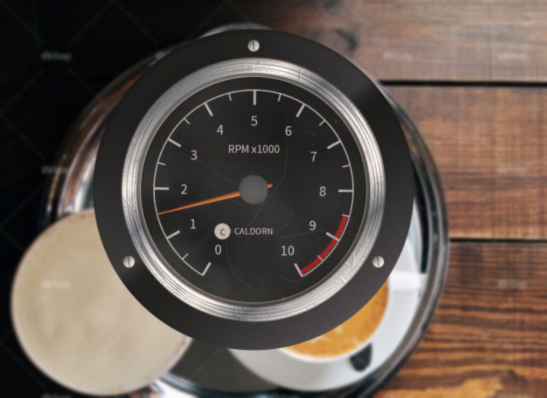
1500 (rpm)
